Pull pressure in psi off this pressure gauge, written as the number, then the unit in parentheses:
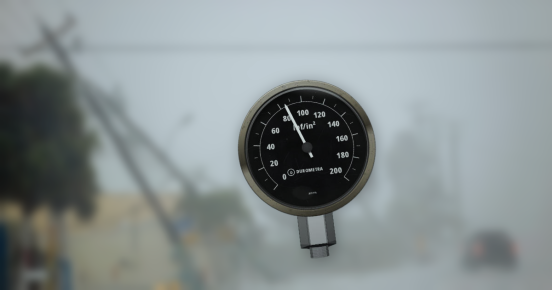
85 (psi)
